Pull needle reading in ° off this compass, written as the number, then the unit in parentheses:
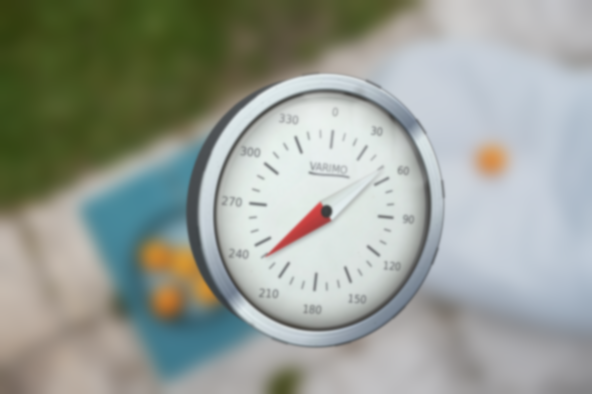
230 (°)
